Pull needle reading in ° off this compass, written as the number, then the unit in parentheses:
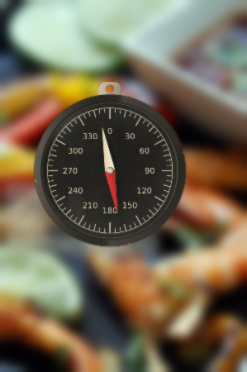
170 (°)
